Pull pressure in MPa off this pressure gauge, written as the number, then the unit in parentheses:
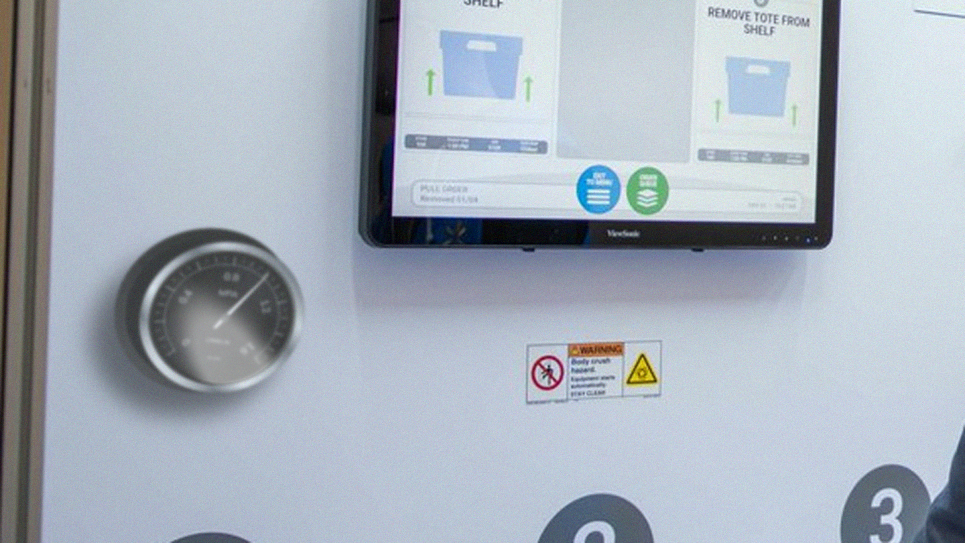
1 (MPa)
